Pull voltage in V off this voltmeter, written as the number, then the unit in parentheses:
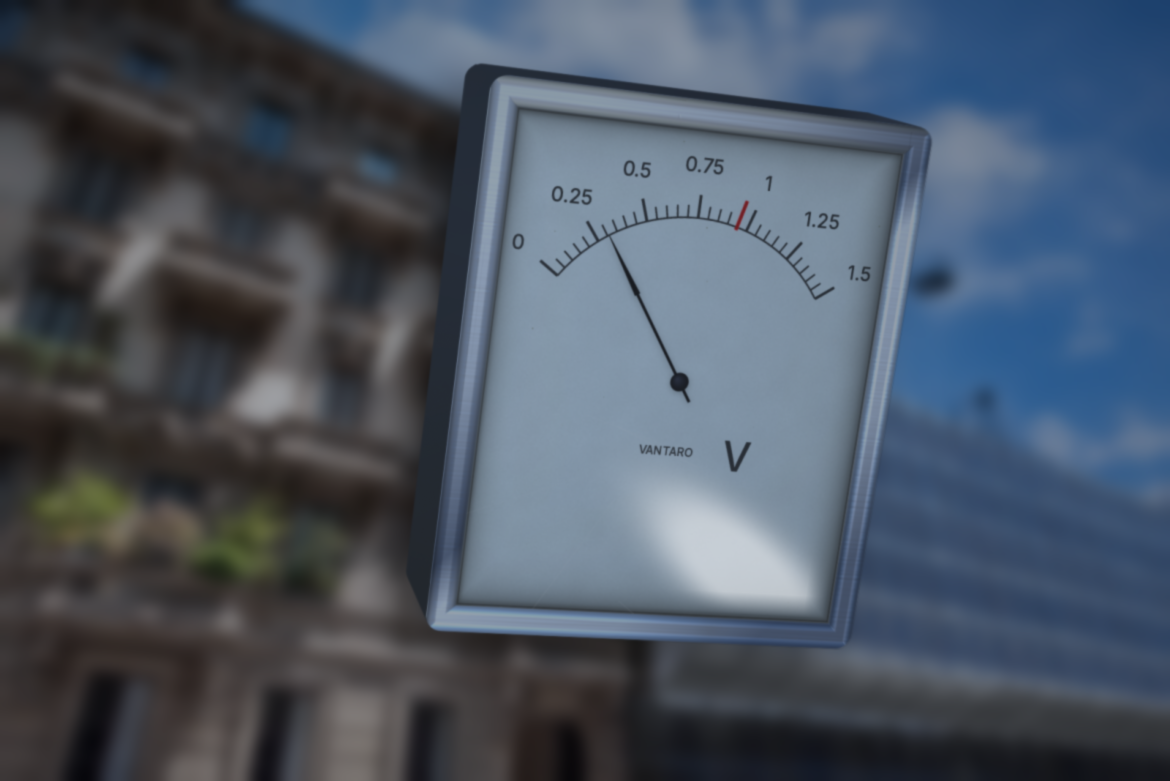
0.3 (V)
